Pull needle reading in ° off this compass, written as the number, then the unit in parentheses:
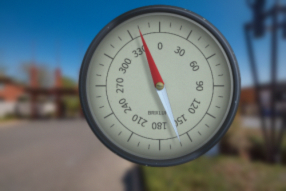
340 (°)
